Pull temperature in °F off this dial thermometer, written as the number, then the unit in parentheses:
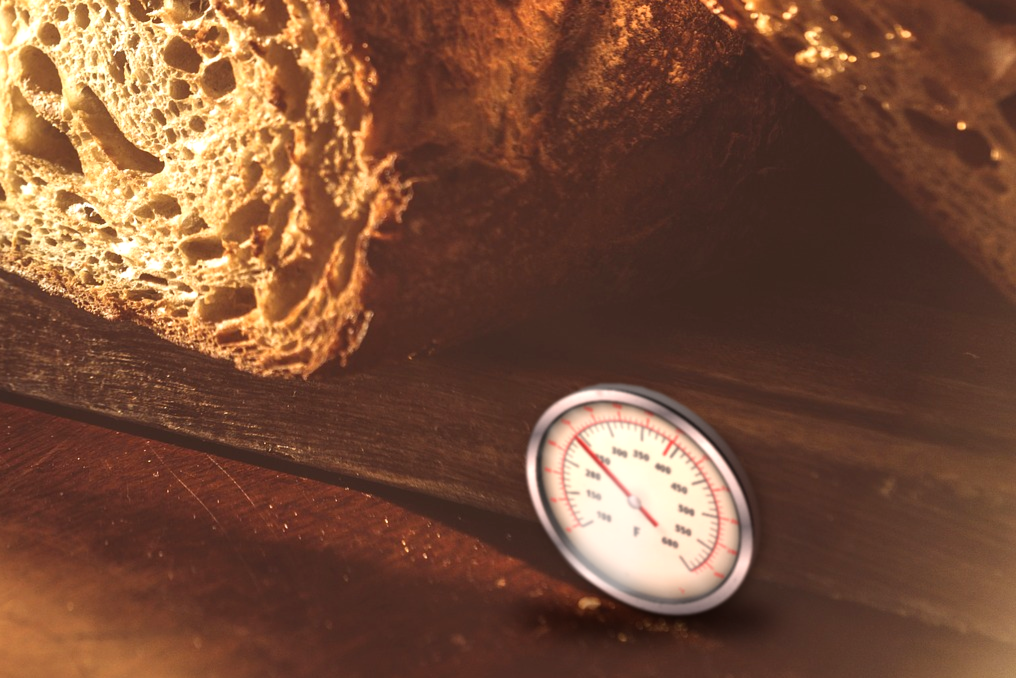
250 (°F)
